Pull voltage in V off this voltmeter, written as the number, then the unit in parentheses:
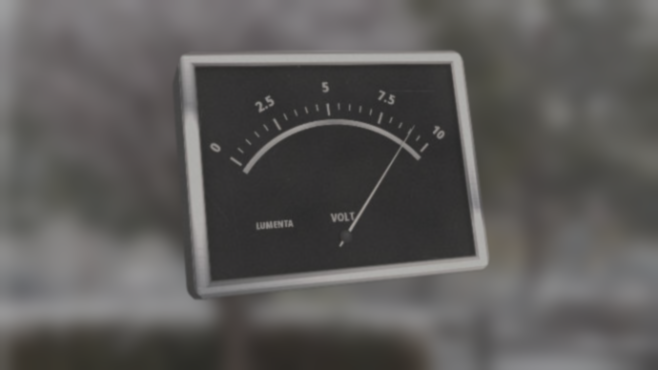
9 (V)
